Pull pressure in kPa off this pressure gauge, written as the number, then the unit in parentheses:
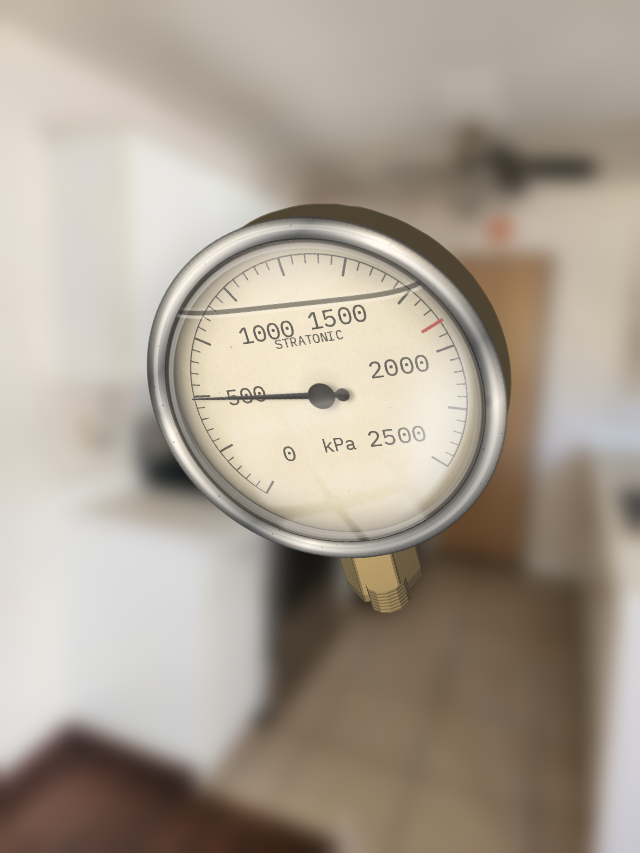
500 (kPa)
